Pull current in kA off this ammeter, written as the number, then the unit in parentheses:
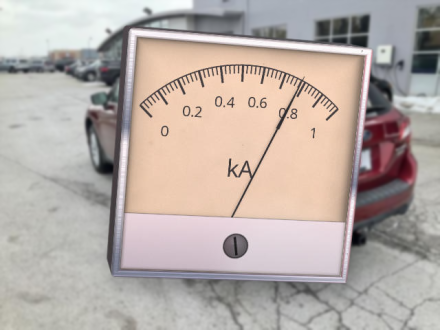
0.78 (kA)
